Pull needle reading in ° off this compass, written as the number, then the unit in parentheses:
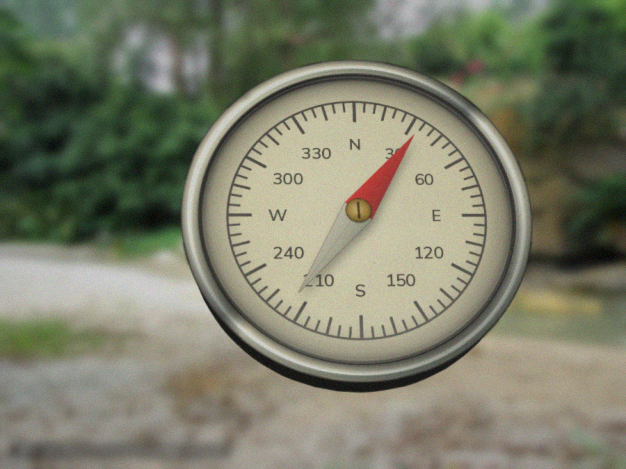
35 (°)
